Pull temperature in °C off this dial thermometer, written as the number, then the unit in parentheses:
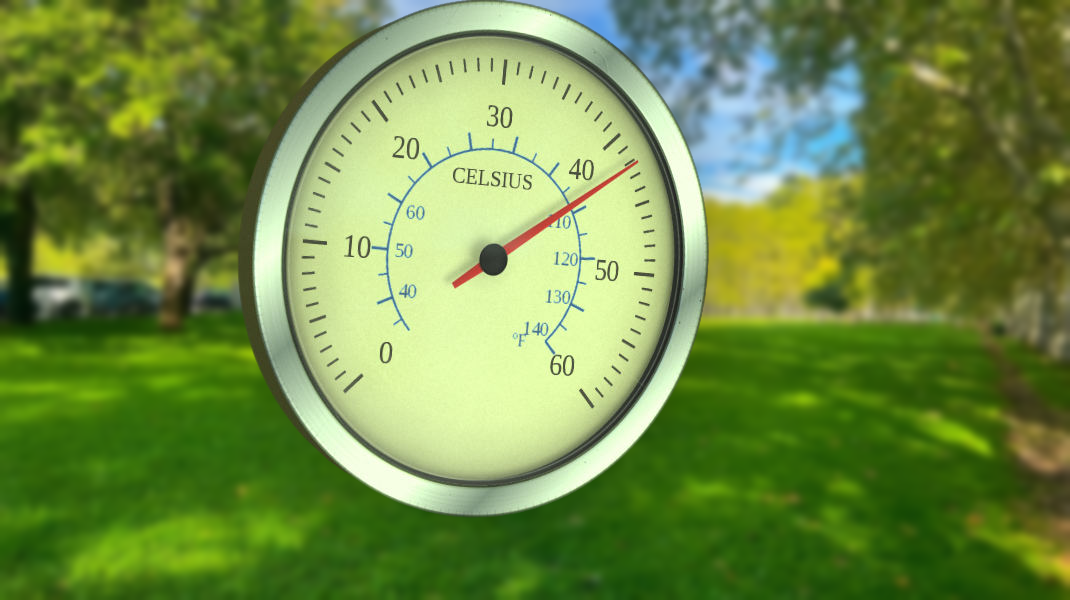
42 (°C)
